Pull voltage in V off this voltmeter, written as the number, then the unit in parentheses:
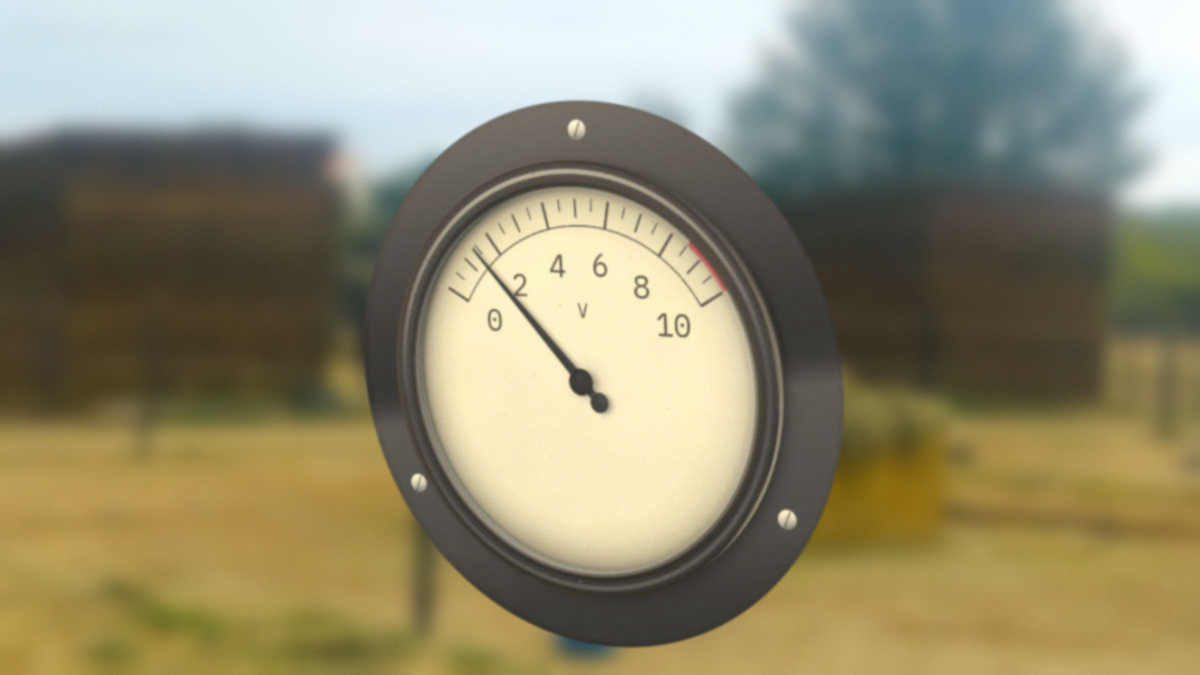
1.5 (V)
